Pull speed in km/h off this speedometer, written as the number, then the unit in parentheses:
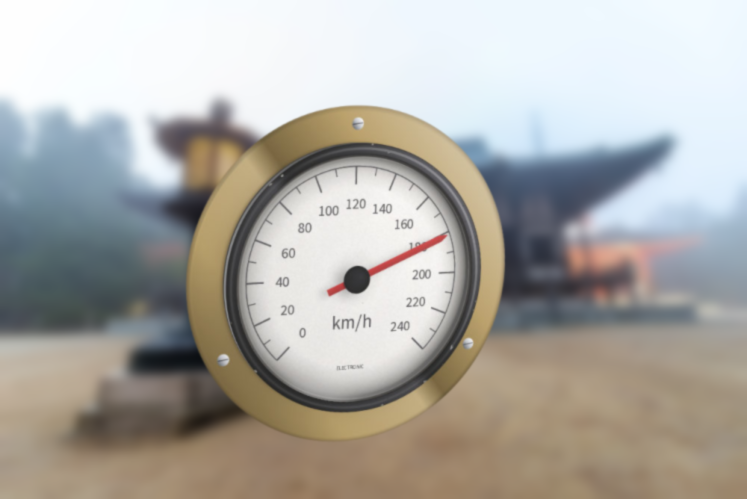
180 (km/h)
